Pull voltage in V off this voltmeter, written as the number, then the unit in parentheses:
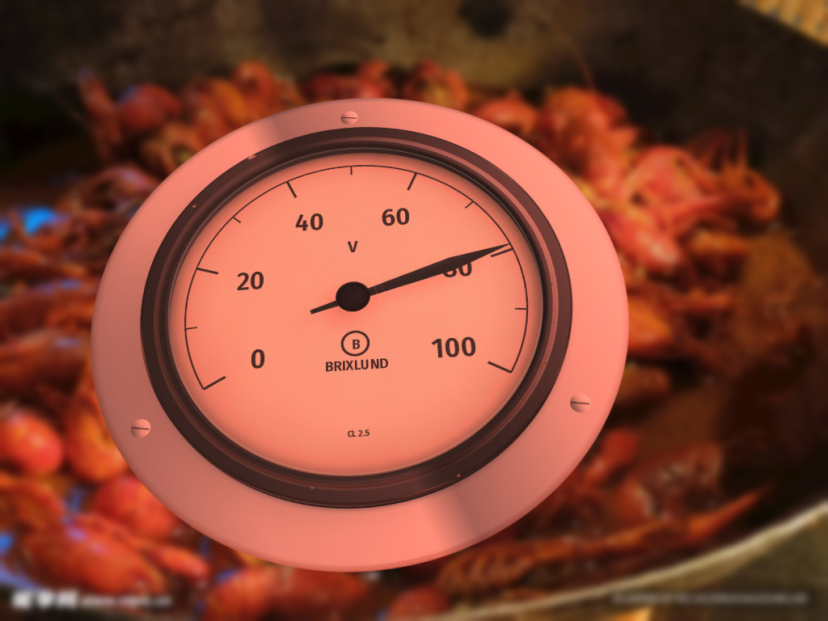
80 (V)
